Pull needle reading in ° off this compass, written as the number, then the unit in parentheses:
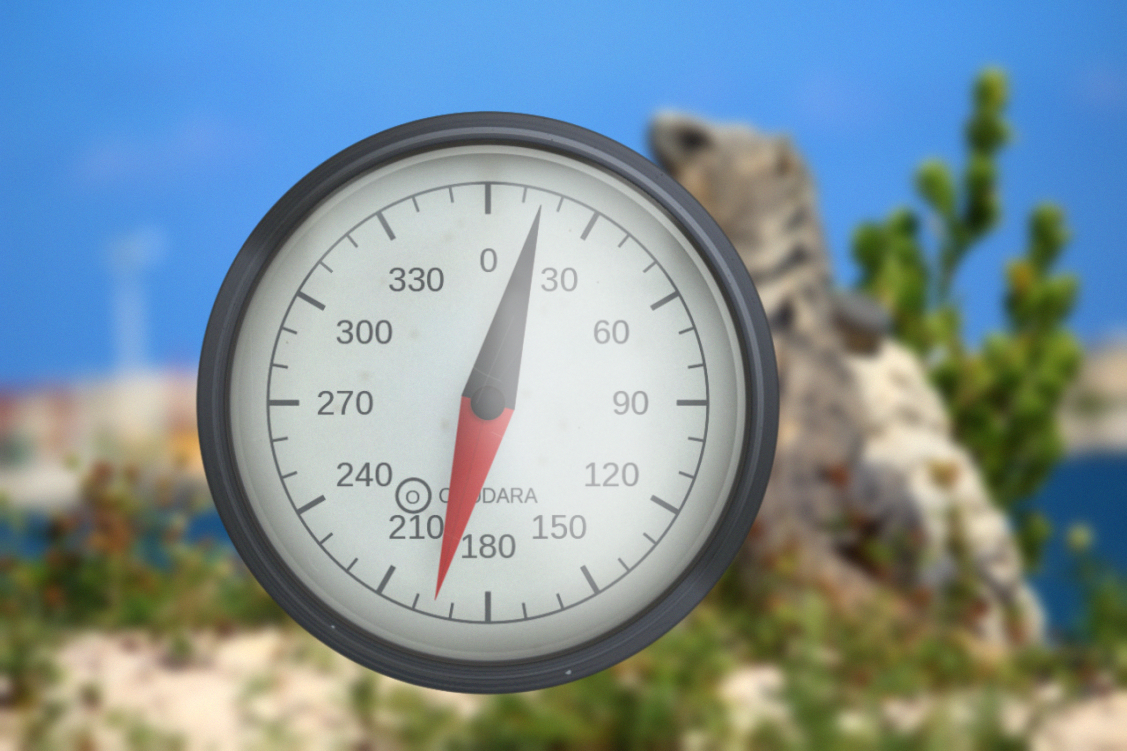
195 (°)
